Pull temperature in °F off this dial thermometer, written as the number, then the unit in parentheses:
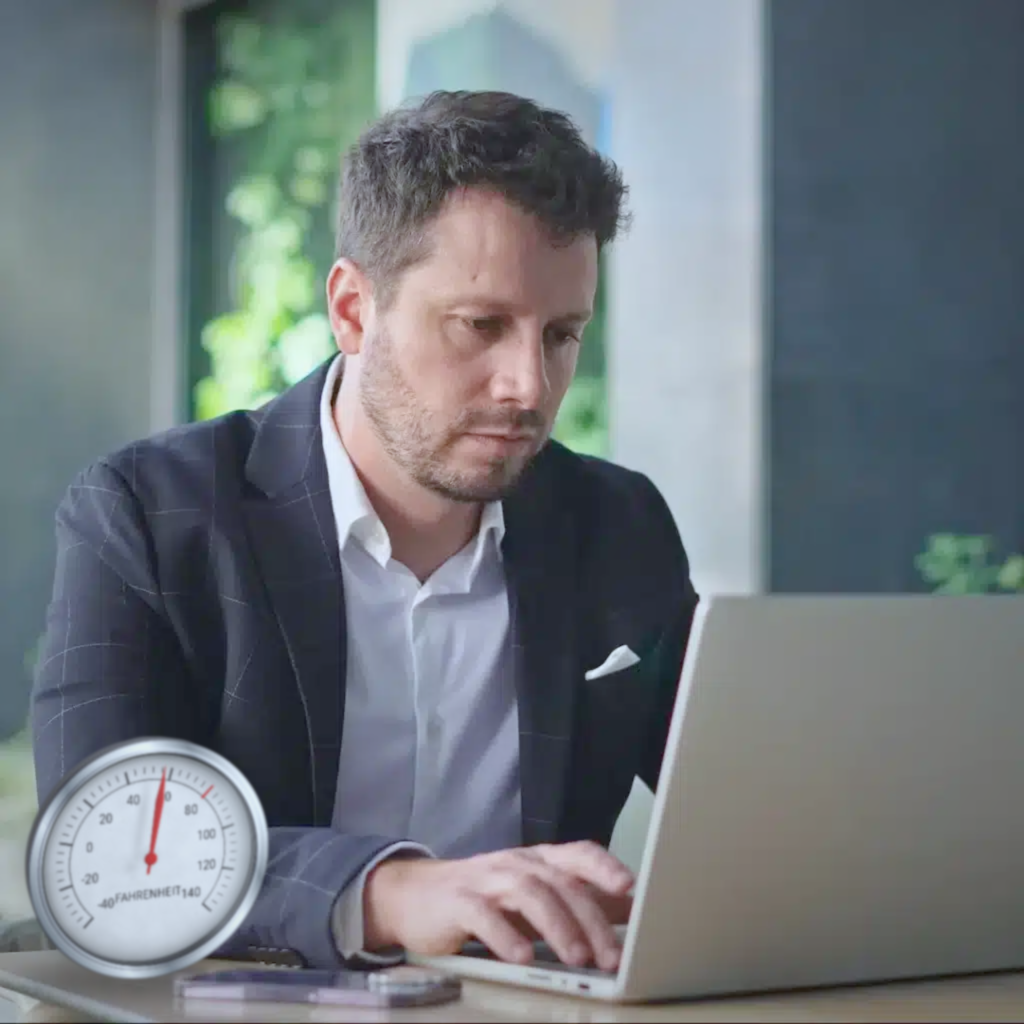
56 (°F)
